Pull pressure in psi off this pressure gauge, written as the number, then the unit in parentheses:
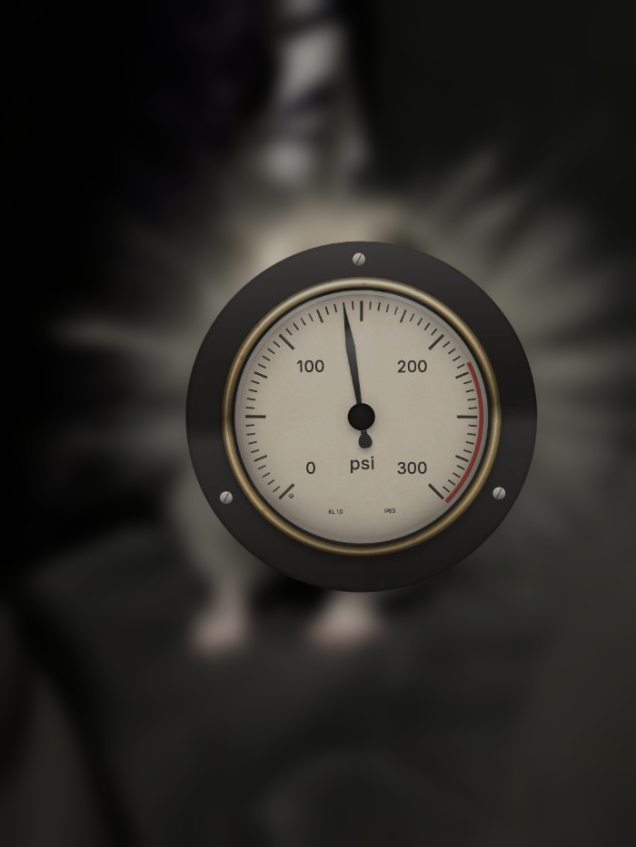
140 (psi)
